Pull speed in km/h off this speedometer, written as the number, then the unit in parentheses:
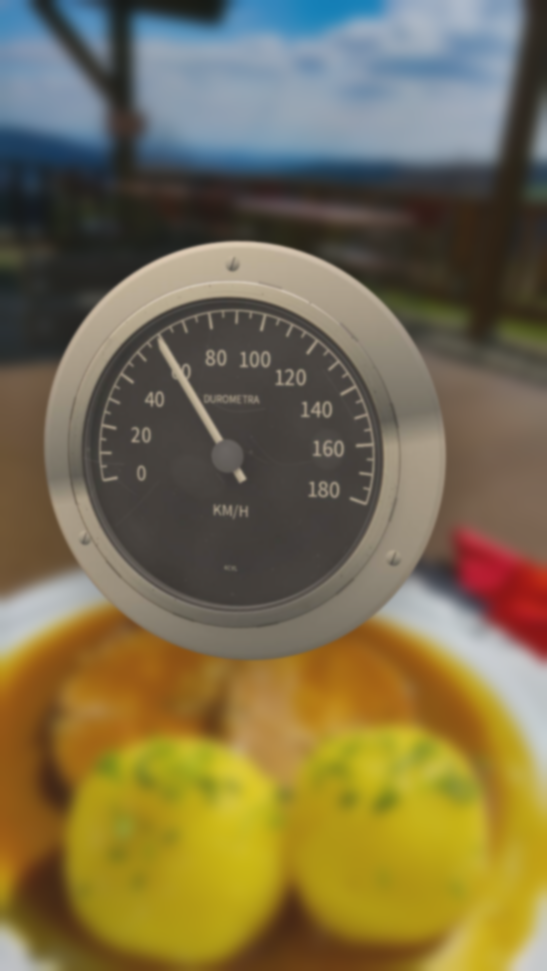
60 (km/h)
